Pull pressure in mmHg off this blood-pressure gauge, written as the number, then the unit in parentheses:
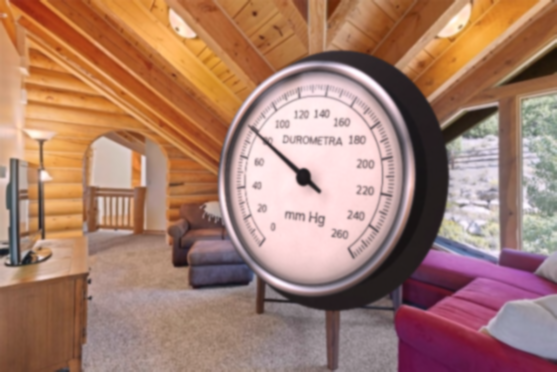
80 (mmHg)
